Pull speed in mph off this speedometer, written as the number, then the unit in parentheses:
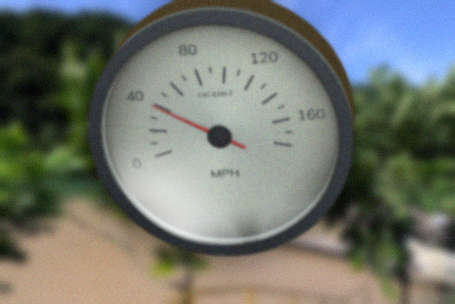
40 (mph)
